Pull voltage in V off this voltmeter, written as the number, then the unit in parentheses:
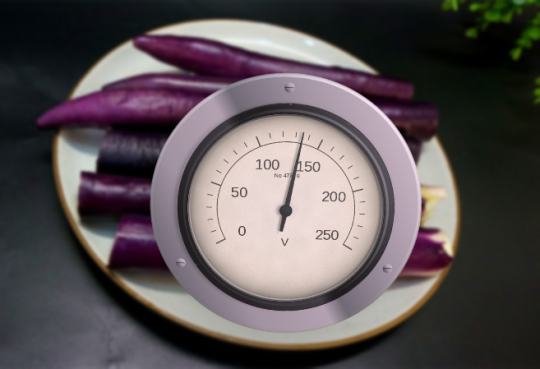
135 (V)
